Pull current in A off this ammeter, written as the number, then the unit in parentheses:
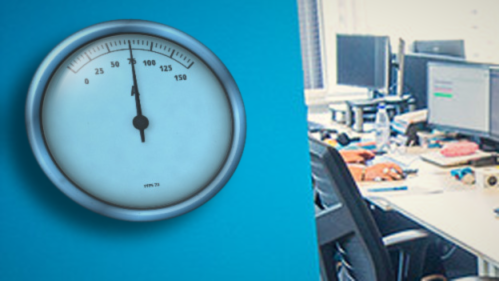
75 (A)
